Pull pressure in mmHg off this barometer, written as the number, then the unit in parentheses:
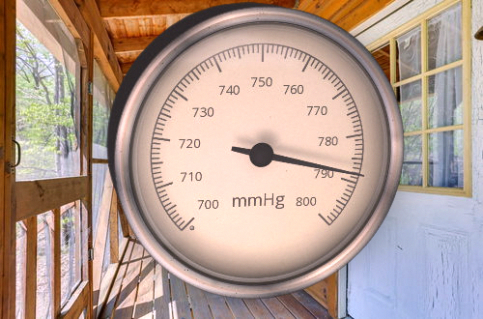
788 (mmHg)
